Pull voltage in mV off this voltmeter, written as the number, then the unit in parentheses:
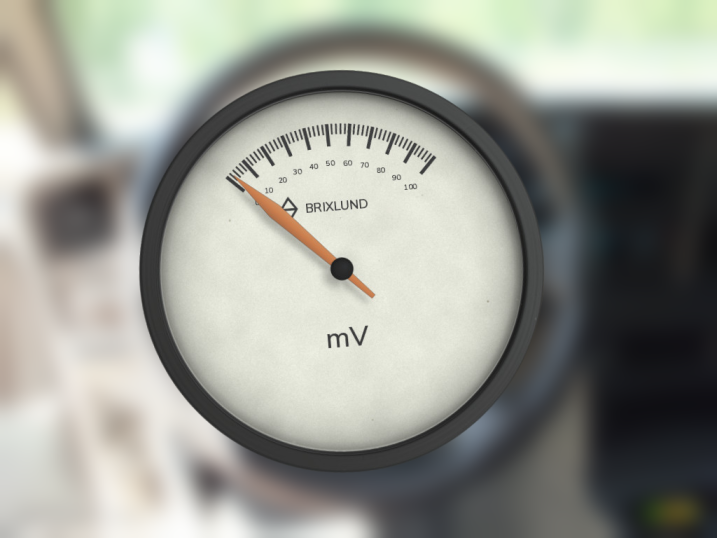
2 (mV)
